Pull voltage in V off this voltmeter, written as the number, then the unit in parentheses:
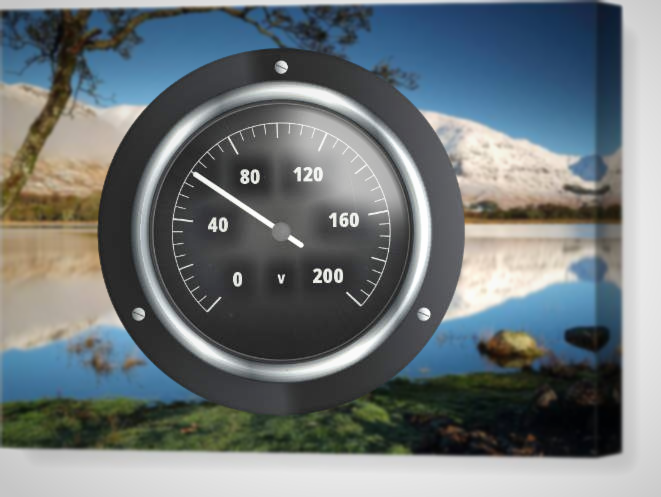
60 (V)
